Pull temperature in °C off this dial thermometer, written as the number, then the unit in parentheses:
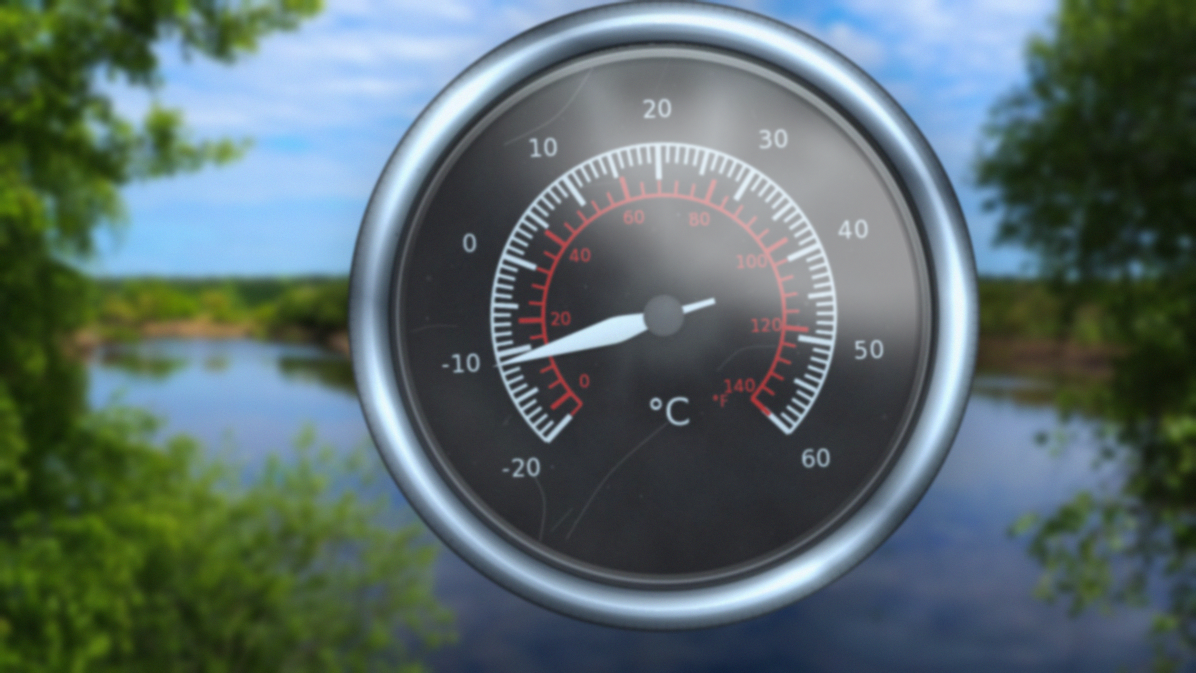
-11 (°C)
